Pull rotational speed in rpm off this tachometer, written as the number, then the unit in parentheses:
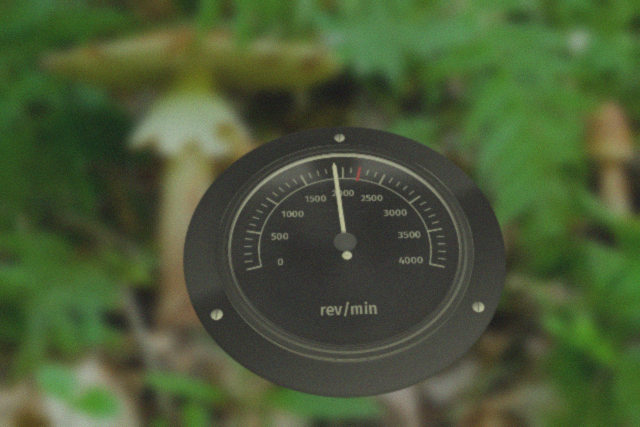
1900 (rpm)
